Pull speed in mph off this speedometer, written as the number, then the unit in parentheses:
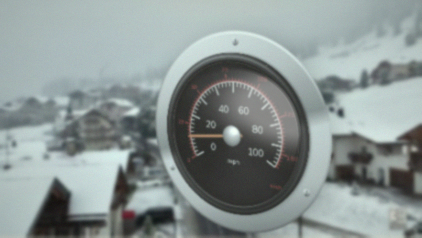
10 (mph)
